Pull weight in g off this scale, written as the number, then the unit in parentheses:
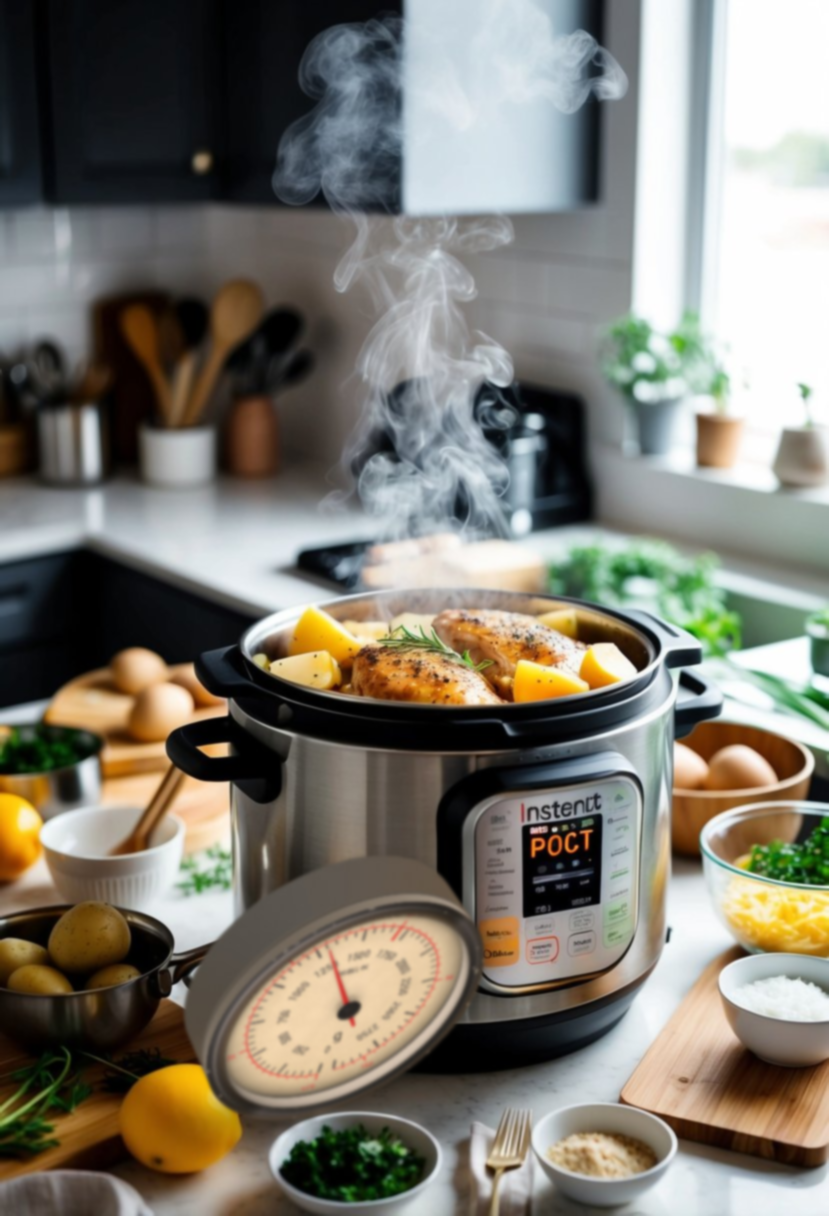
1300 (g)
